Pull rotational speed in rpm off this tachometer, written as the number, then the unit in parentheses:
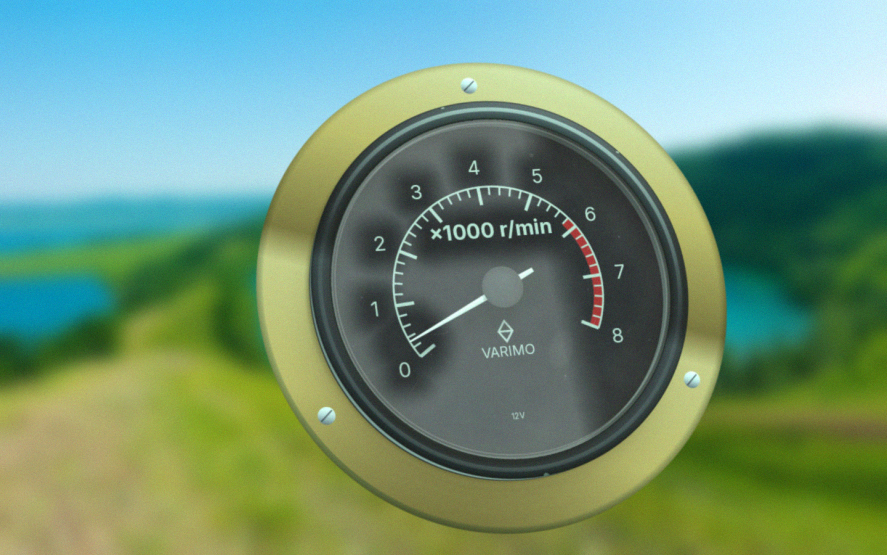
300 (rpm)
